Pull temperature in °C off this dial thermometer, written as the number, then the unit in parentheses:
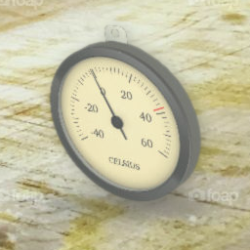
0 (°C)
